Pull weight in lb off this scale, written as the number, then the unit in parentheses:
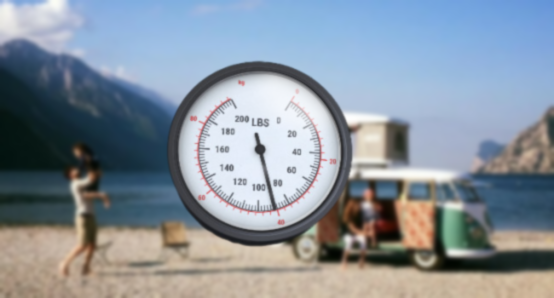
90 (lb)
